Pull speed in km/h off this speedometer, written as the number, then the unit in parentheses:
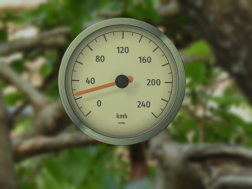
25 (km/h)
